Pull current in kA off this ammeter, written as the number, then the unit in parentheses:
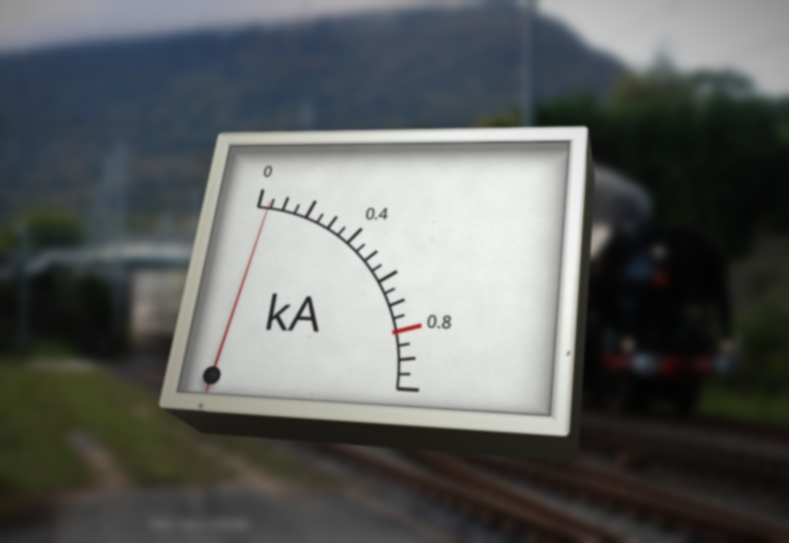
0.05 (kA)
